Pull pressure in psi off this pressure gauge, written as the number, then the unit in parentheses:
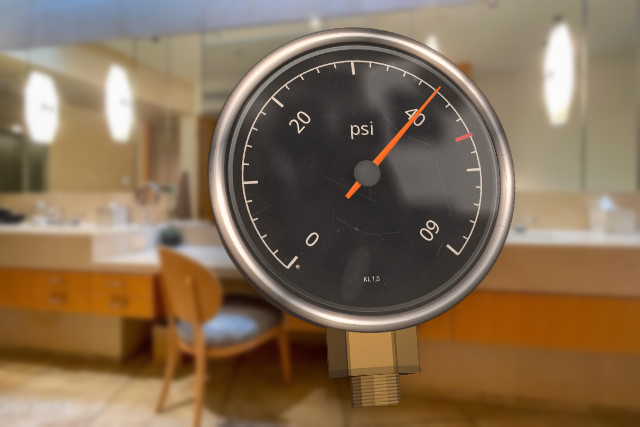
40 (psi)
